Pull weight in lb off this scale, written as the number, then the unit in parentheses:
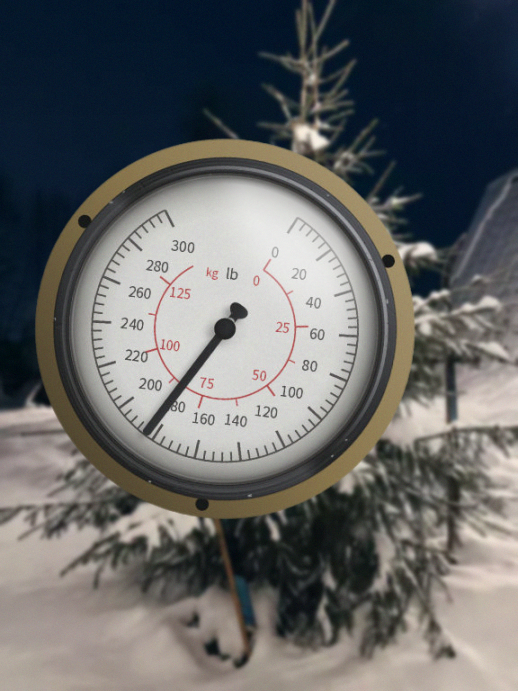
184 (lb)
